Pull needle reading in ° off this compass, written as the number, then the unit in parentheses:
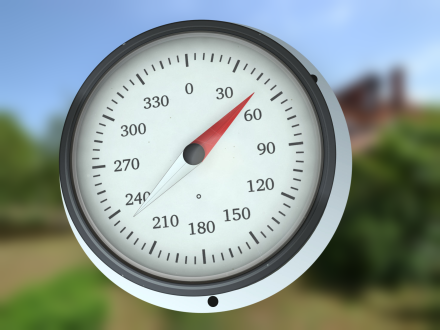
50 (°)
